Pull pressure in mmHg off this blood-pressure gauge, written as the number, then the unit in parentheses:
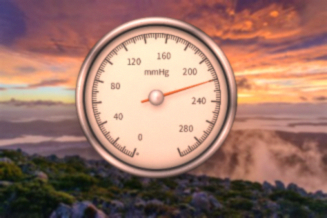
220 (mmHg)
